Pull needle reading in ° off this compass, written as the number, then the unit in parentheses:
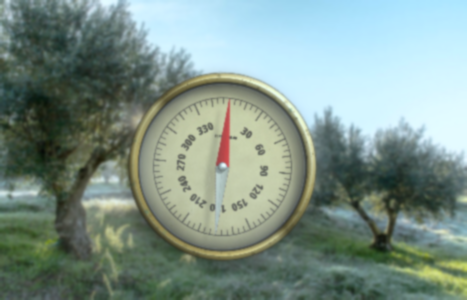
0 (°)
